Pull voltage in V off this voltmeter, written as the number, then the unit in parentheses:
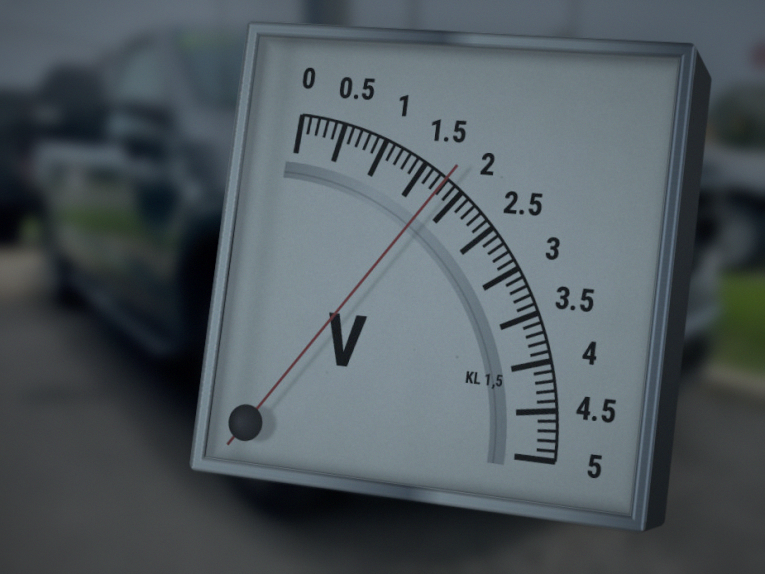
1.8 (V)
